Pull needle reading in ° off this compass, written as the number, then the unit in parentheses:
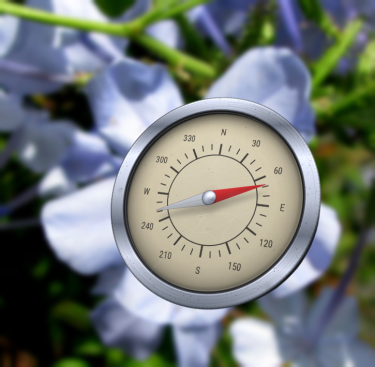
70 (°)
